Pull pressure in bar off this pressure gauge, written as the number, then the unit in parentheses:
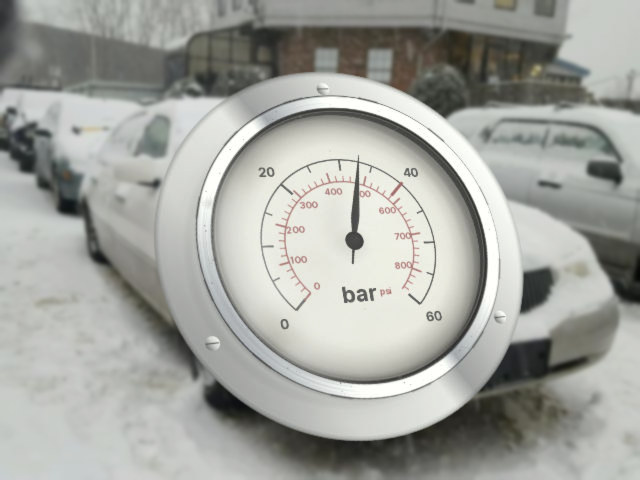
32.5 (bar)
